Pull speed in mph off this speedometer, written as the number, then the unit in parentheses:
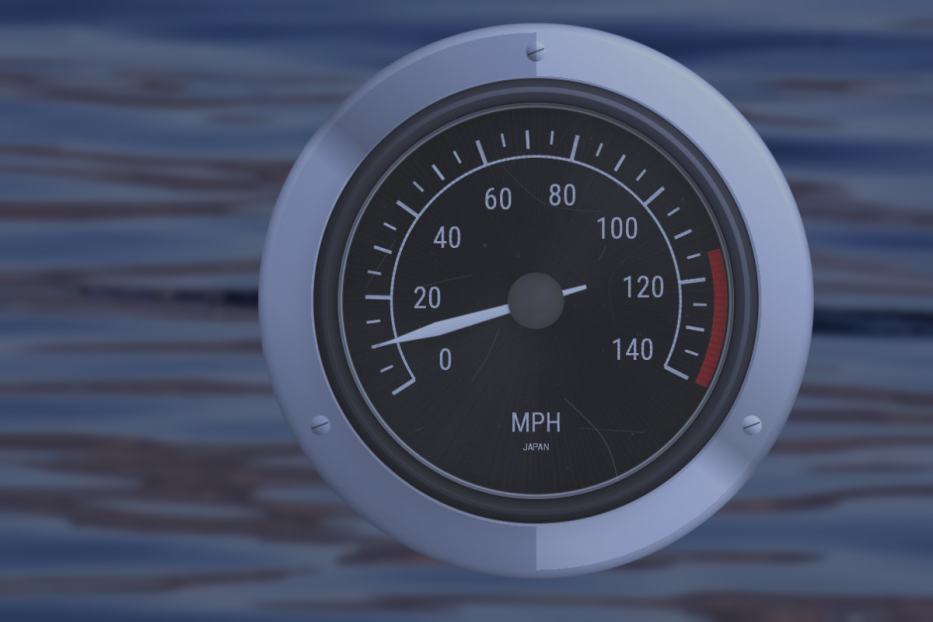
10 (mph)
